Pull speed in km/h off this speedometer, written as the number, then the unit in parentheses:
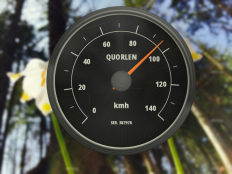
95 (km/h)
